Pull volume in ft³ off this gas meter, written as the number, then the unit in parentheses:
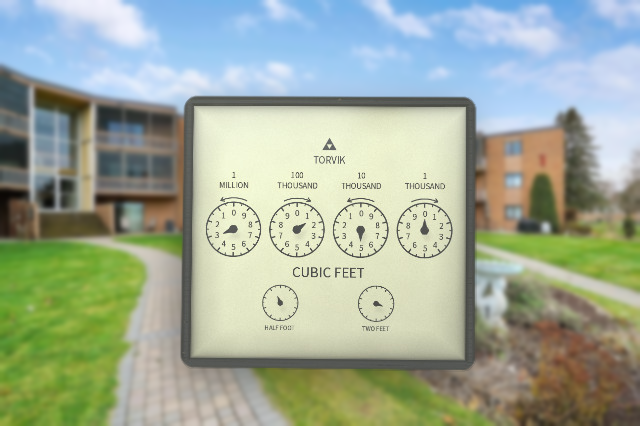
315000 (ft³)
